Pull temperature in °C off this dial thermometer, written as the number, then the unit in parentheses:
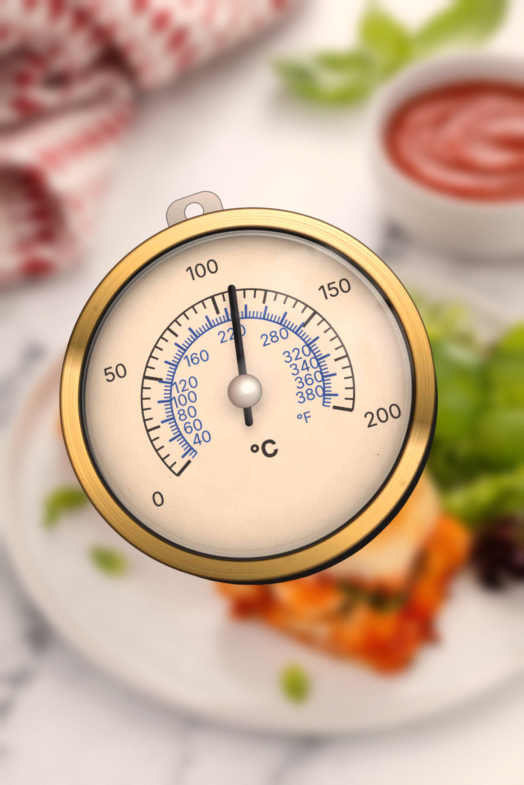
110 (°C)
